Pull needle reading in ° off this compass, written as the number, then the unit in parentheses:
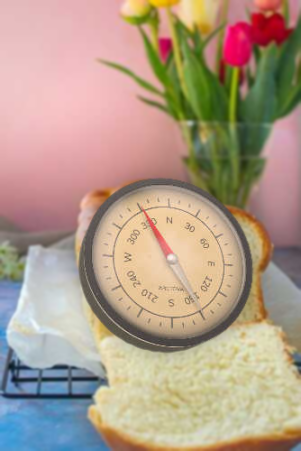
330 (°)
